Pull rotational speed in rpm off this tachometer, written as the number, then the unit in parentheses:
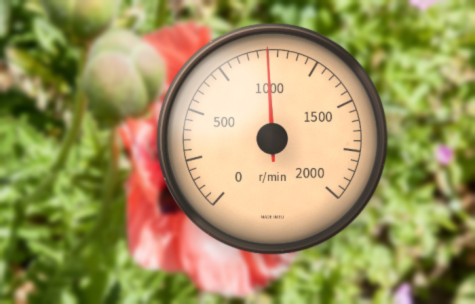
1000 (rpm)
